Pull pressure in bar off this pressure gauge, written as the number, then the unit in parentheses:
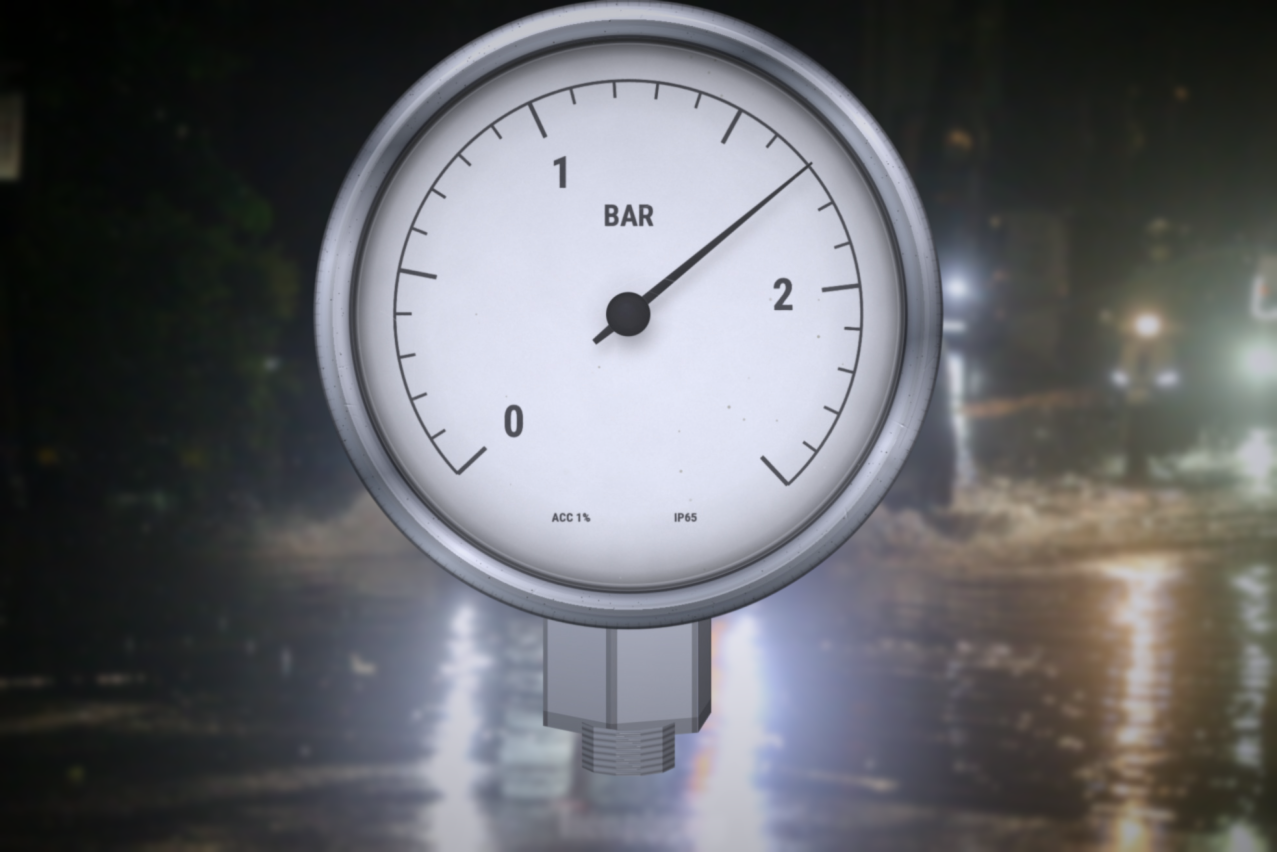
1.7 (bar)
